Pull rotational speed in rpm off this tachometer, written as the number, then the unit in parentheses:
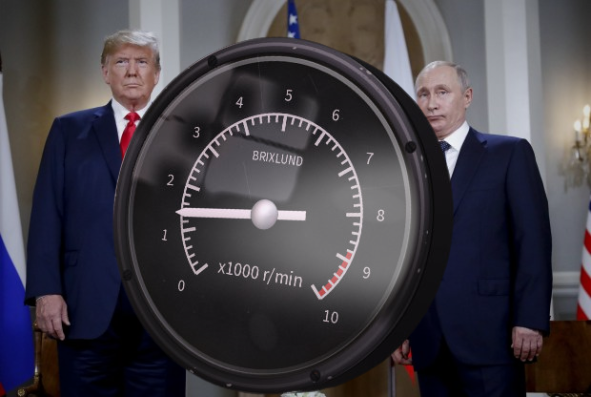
1400 (rpm)
